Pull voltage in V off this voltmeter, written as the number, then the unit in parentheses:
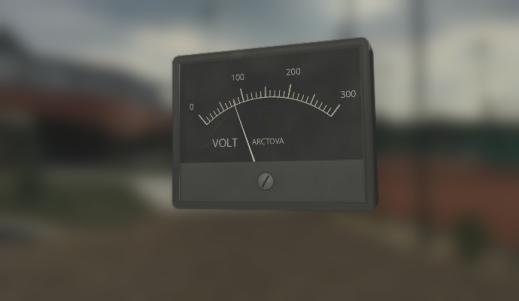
80 (V)
